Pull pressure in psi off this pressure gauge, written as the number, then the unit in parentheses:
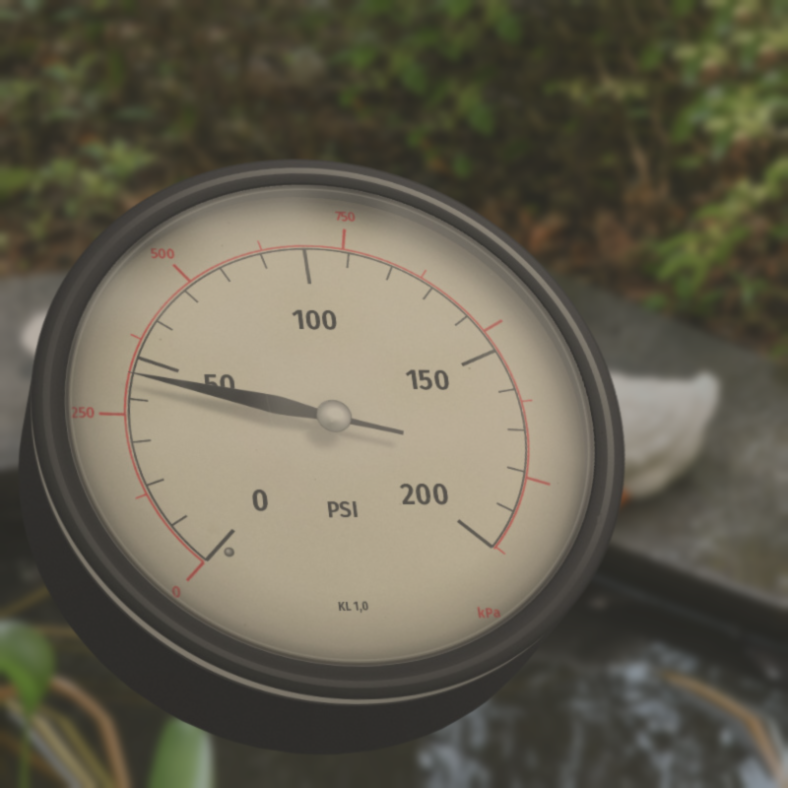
45 (psi)
